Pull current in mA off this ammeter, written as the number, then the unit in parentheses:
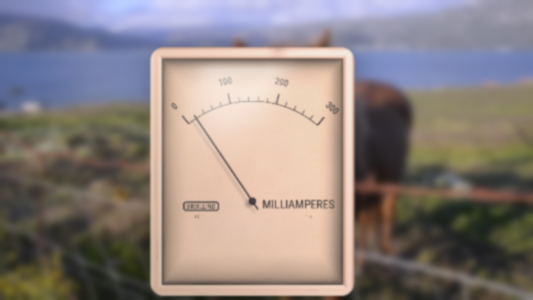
20 (mA)
